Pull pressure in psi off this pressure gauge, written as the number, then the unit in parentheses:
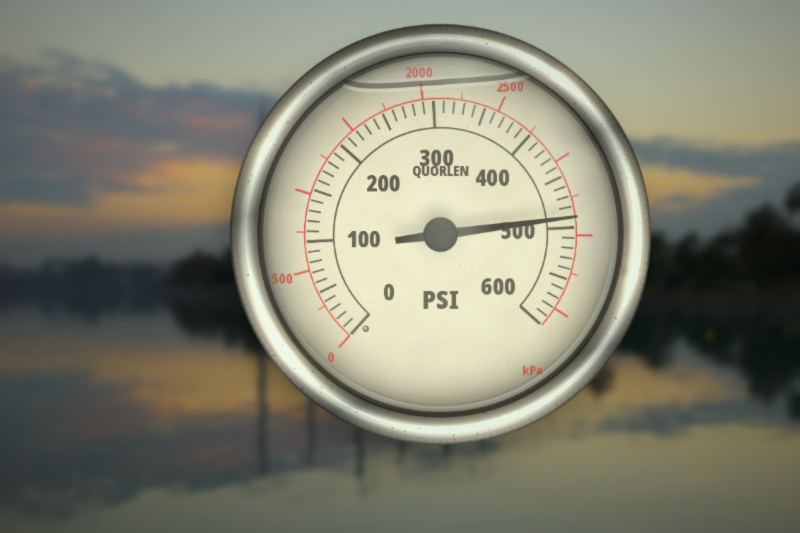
490 (psi)
